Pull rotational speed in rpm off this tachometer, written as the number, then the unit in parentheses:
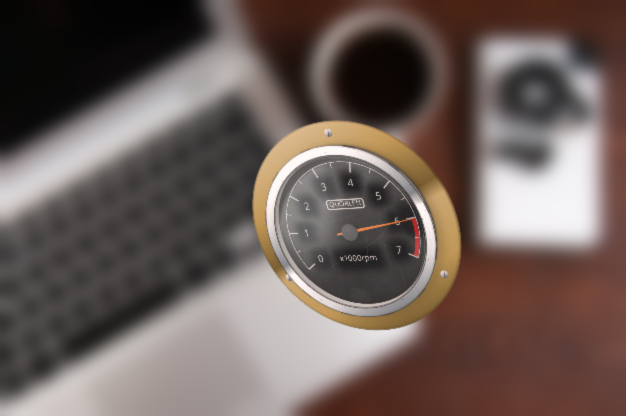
6000 (rpm)
